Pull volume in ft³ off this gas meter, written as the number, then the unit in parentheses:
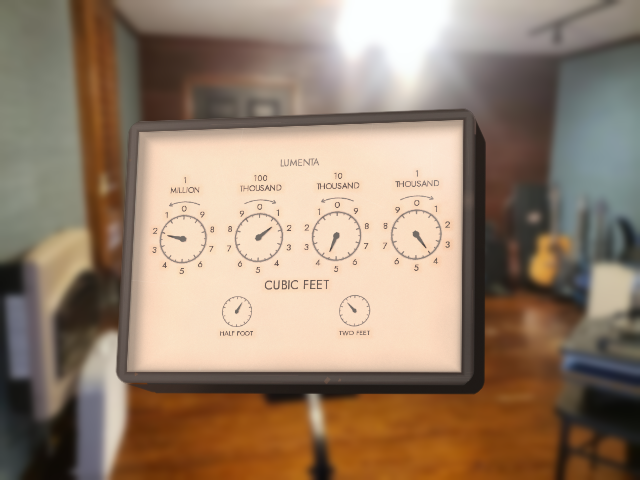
214400 (ft³)
